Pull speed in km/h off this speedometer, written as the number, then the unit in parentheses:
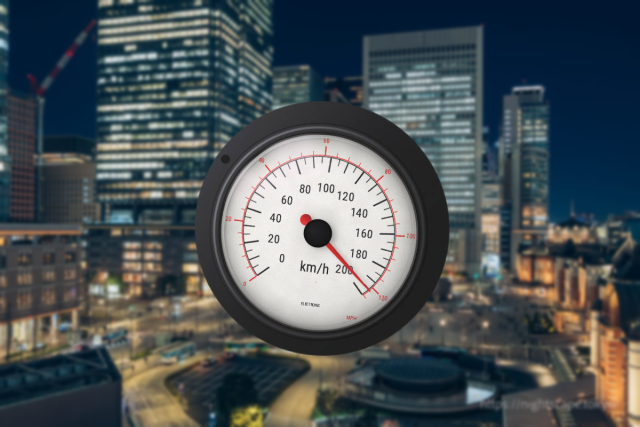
195 (km/h)
